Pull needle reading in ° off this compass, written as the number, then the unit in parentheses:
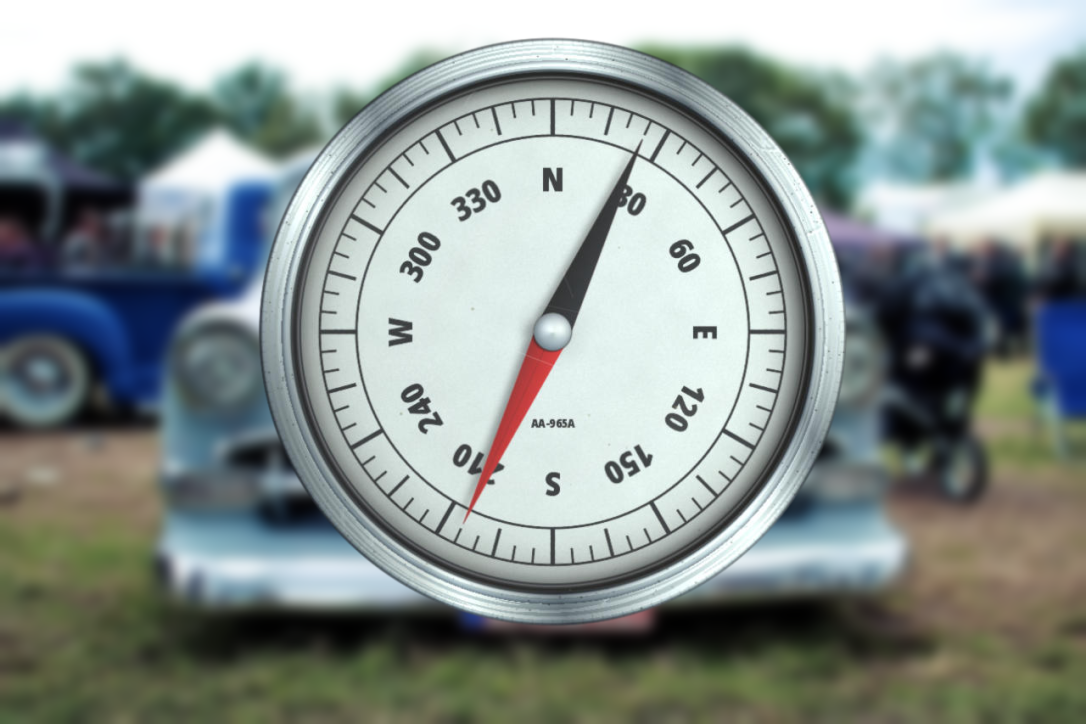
205 (°)
